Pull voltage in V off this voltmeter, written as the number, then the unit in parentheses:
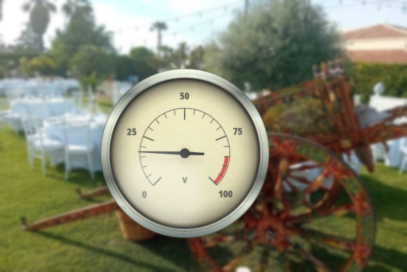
17.5 (V)
